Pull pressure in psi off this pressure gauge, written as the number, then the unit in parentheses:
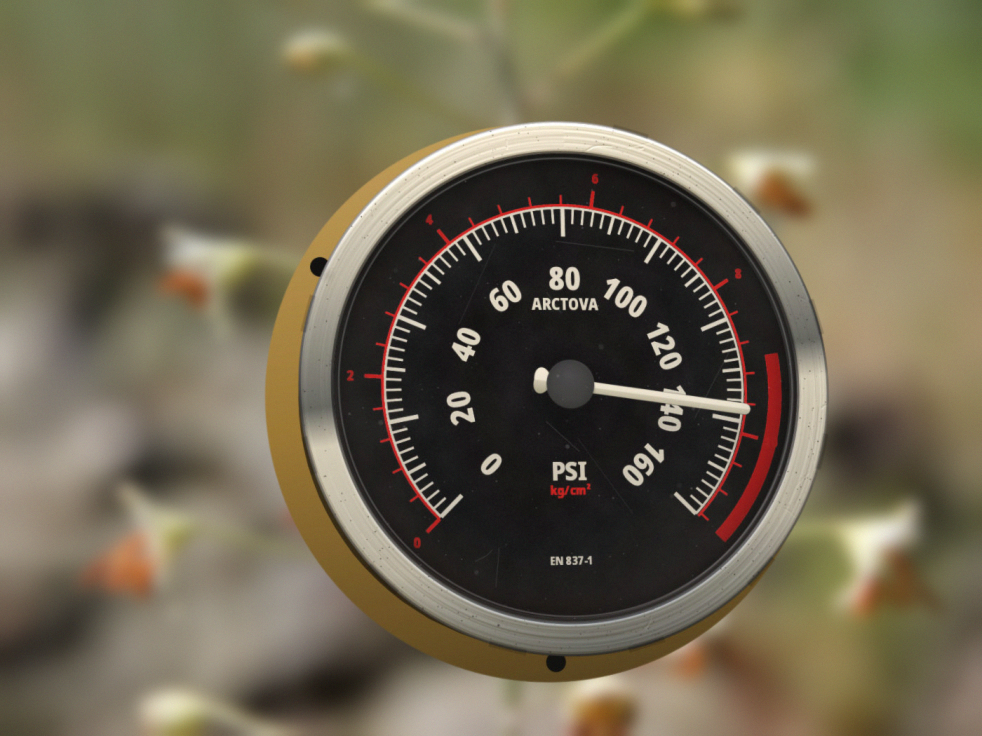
138 (psi)
